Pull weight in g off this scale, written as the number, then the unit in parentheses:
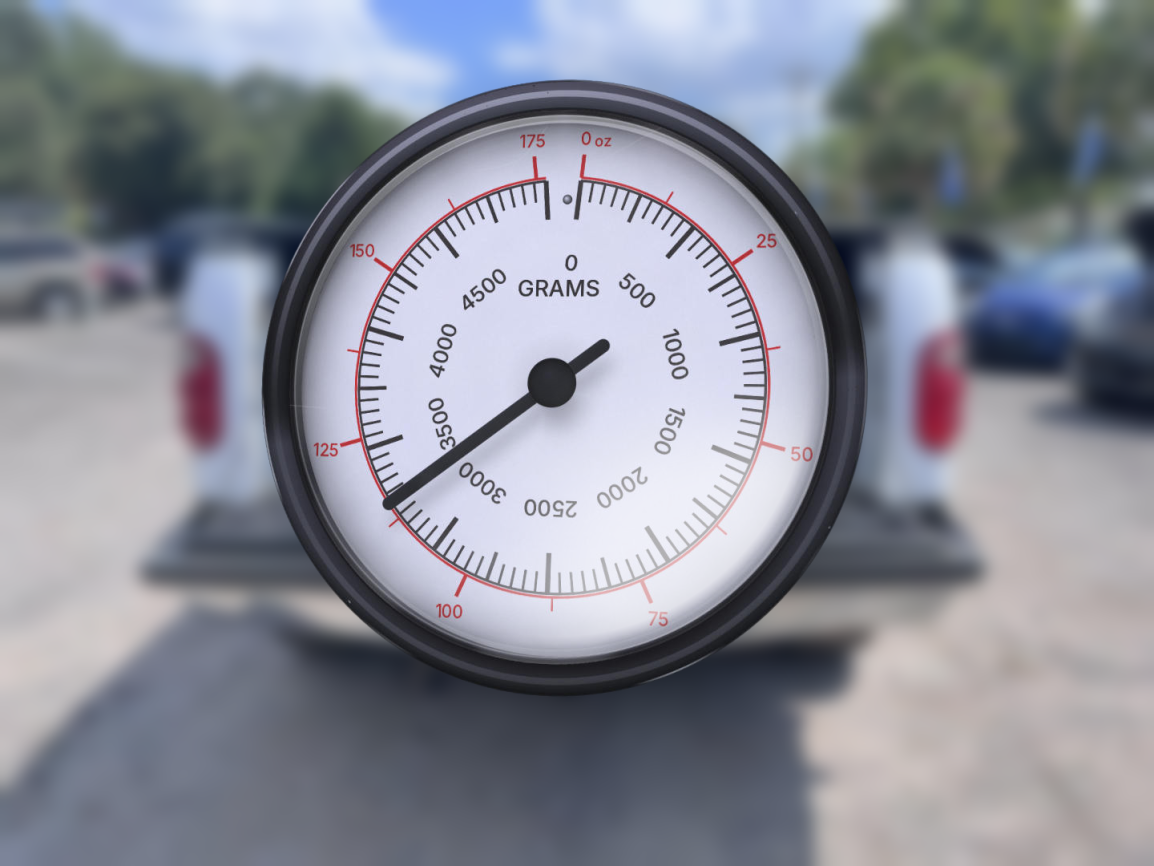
3250 (g)
